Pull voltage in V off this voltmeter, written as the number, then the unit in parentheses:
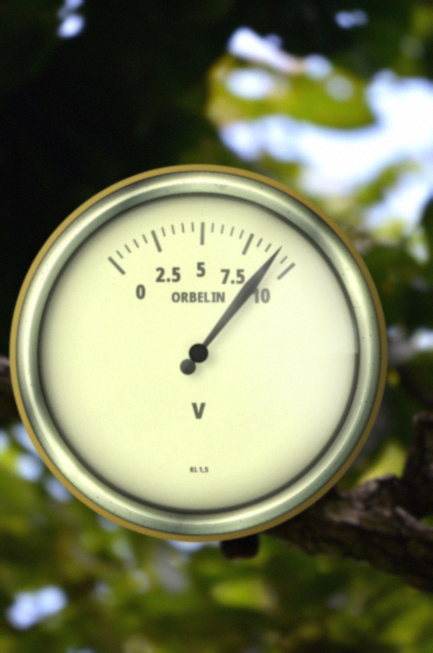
9 (V)
